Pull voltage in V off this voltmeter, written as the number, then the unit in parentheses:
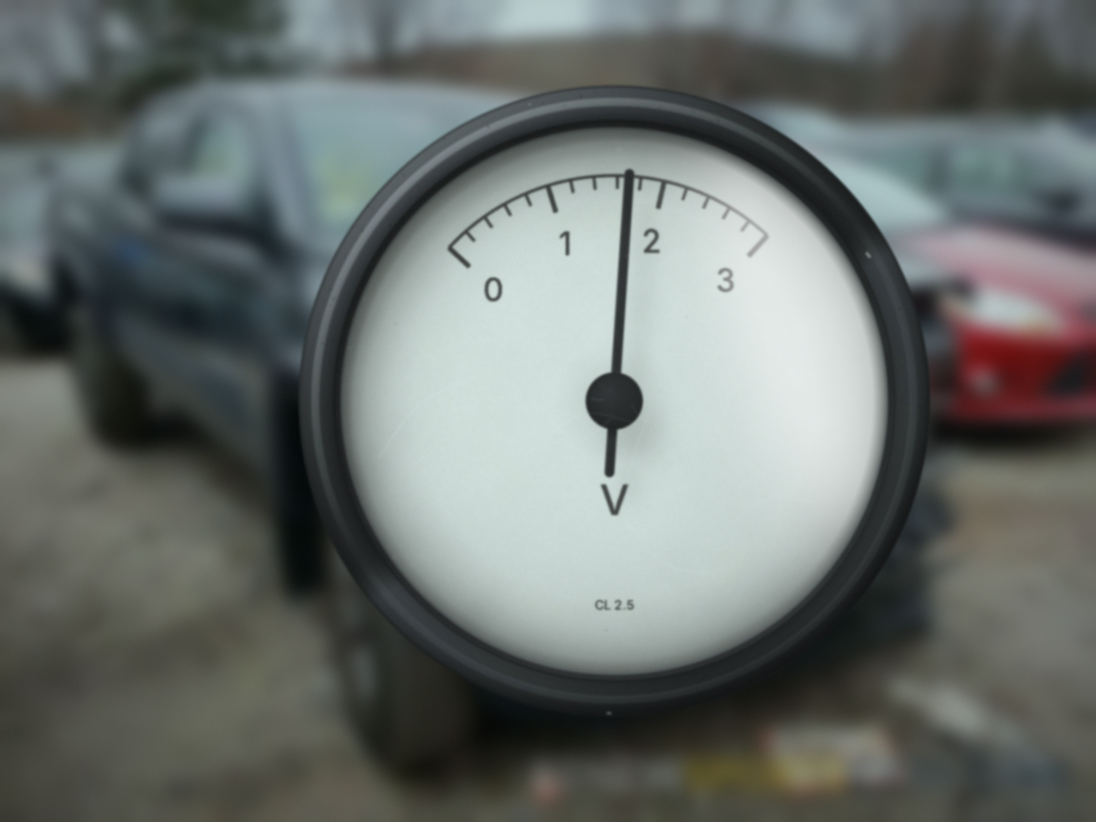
1.7 (V)
